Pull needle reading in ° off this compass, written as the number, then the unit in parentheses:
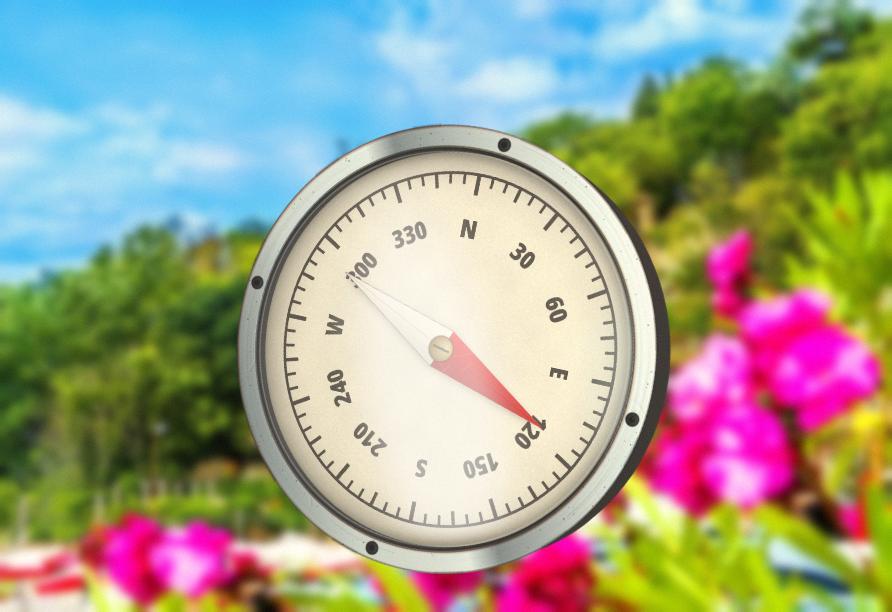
115 (°)
